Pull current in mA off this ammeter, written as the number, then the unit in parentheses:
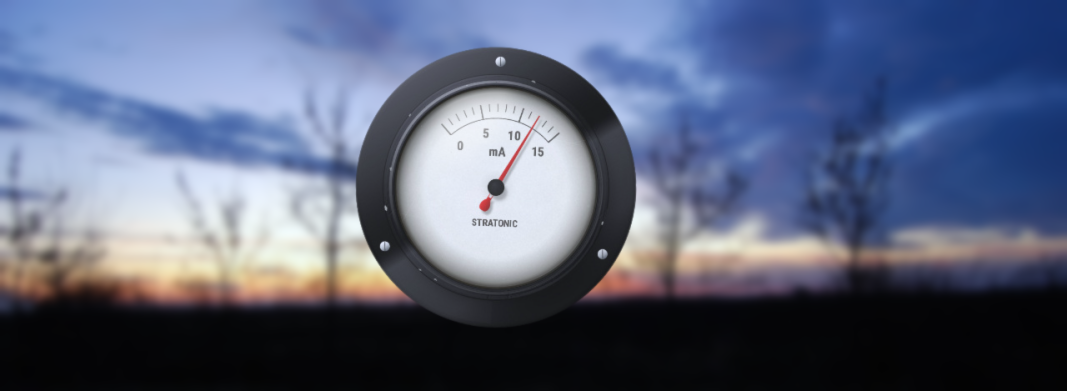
12 (mA)
